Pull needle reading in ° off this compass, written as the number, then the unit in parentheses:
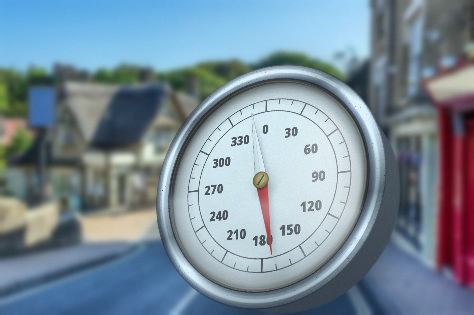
170 (°)
